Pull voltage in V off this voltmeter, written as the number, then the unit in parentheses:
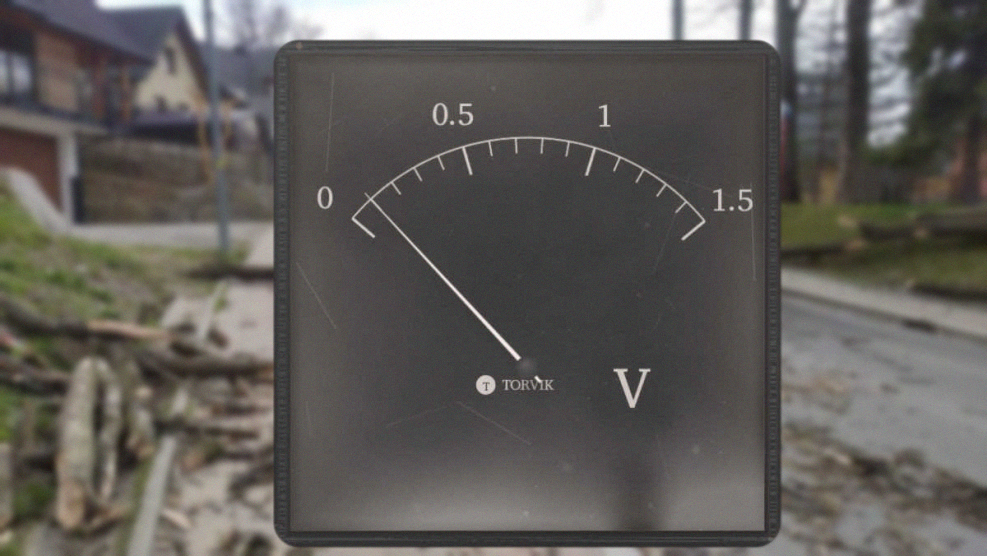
0.1 (V)
